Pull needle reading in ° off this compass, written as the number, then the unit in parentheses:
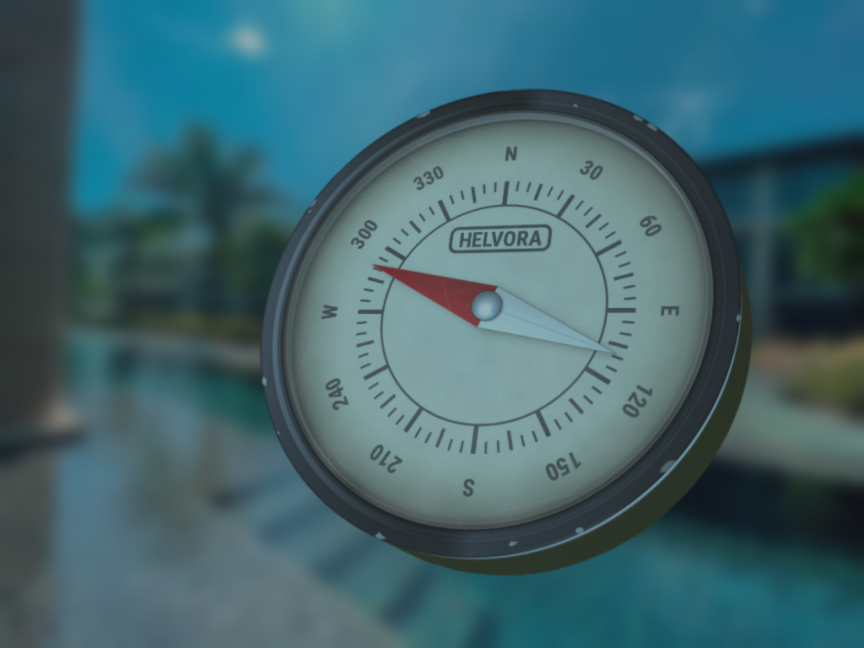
290 (°)
